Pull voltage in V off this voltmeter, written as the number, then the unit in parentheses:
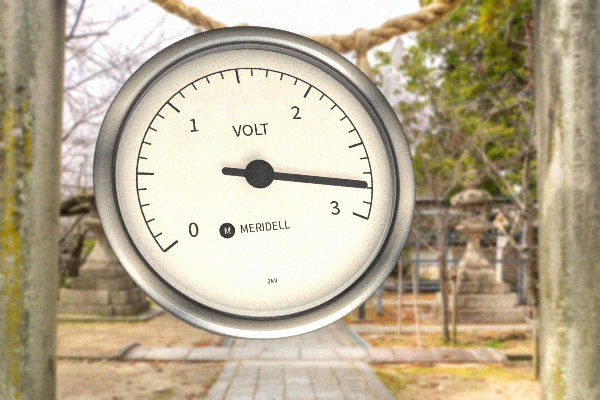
2.8 (V)
